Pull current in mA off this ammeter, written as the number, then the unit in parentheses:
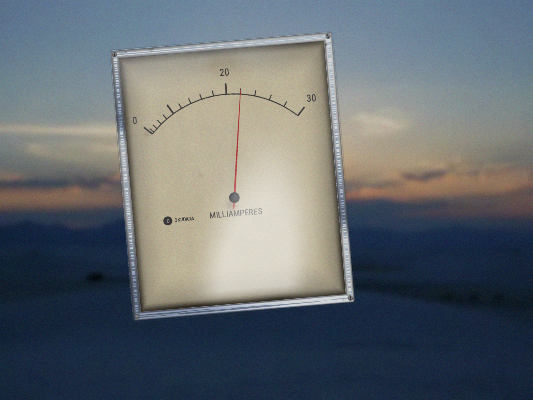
22 (mA)
